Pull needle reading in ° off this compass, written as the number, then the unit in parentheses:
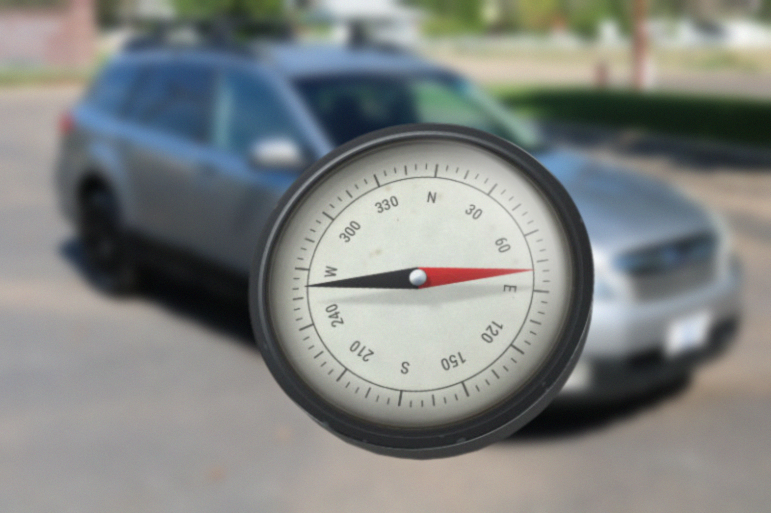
80 (°)
